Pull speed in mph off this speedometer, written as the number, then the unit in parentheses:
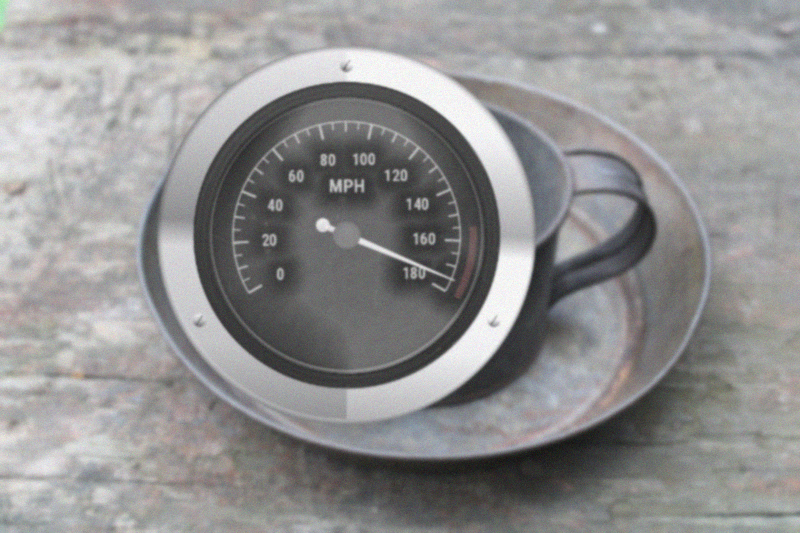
175 (mph)
